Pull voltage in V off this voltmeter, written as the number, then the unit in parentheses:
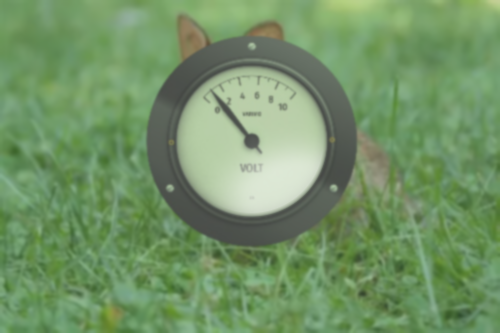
1 (V)
